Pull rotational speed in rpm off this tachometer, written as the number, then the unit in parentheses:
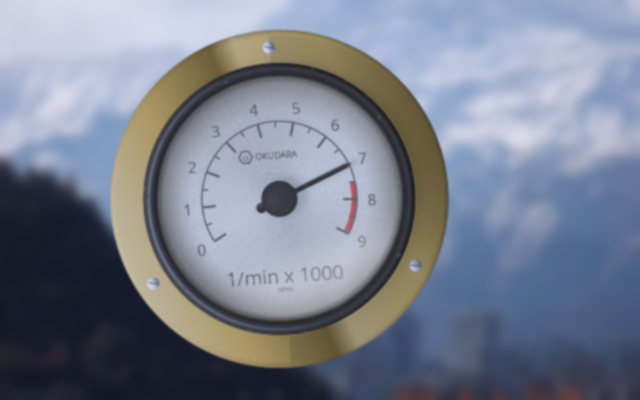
7000 (rpm)
